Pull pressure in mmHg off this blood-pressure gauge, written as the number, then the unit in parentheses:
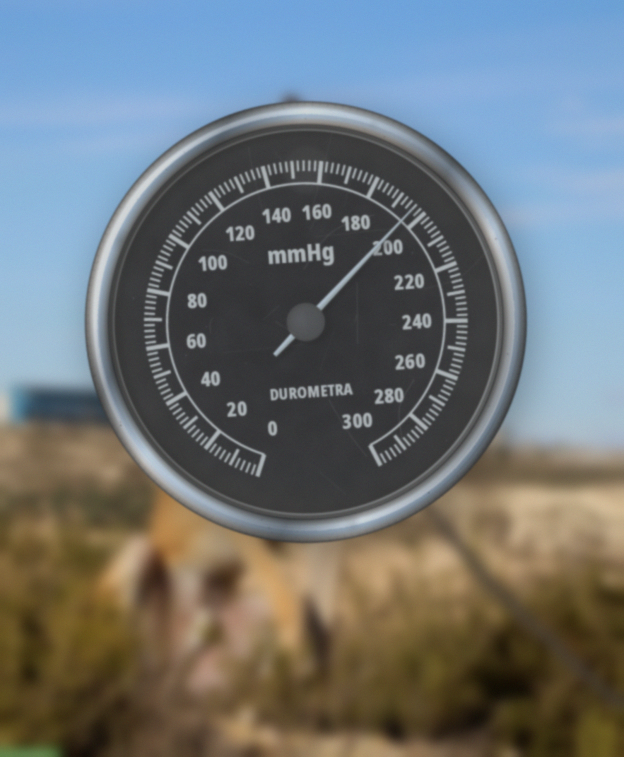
196 (mmHg)
